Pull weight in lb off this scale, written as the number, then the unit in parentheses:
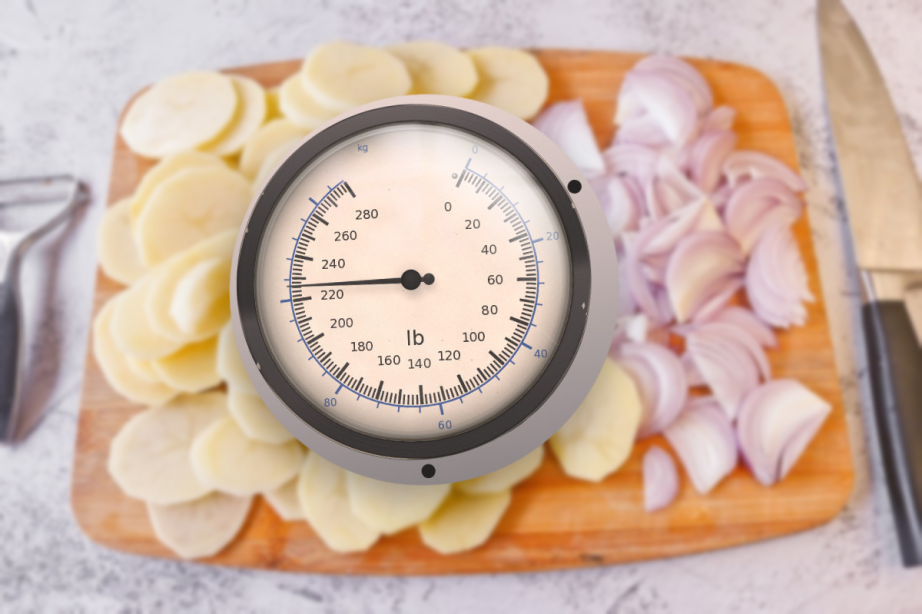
226 (lb)
